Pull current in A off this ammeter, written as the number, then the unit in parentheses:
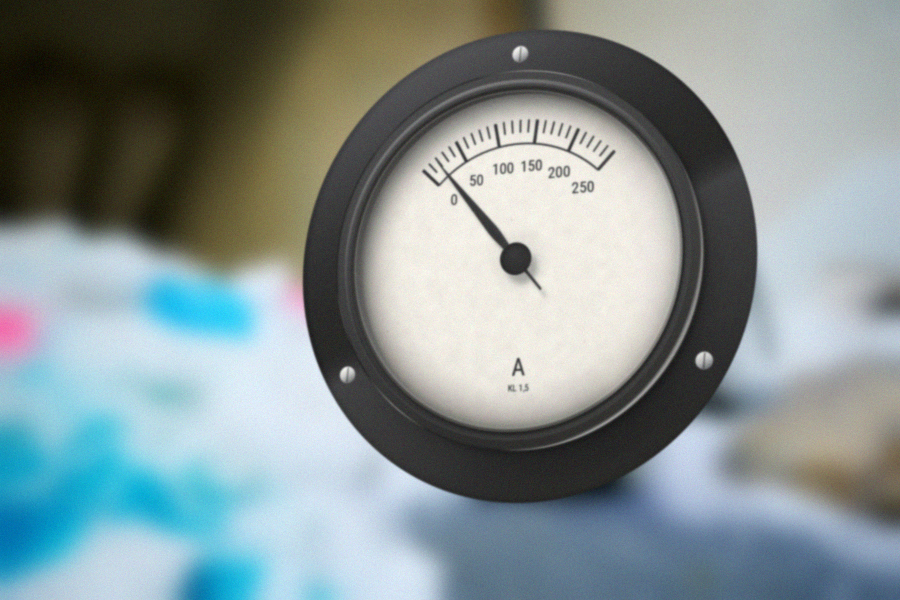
20 (A)
